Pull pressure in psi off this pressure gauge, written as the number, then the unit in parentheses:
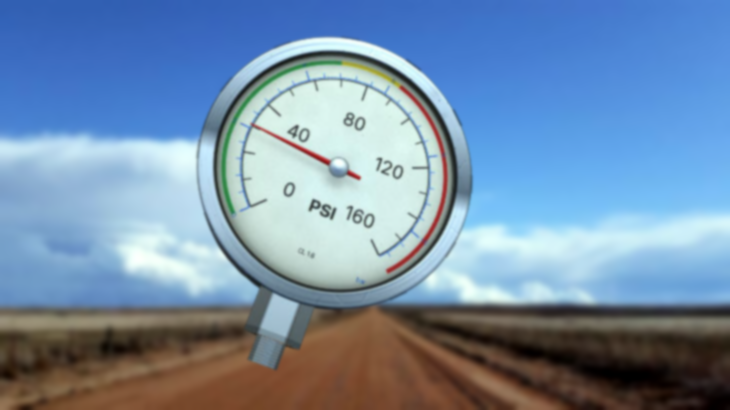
30 (psi)
